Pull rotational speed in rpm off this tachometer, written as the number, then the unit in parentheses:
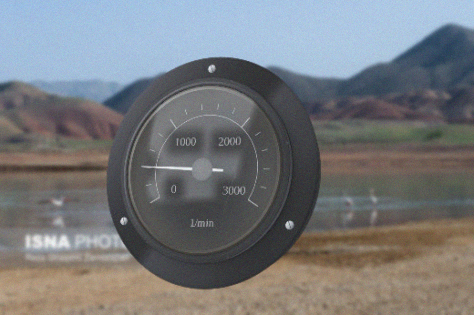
400 (rpm)
